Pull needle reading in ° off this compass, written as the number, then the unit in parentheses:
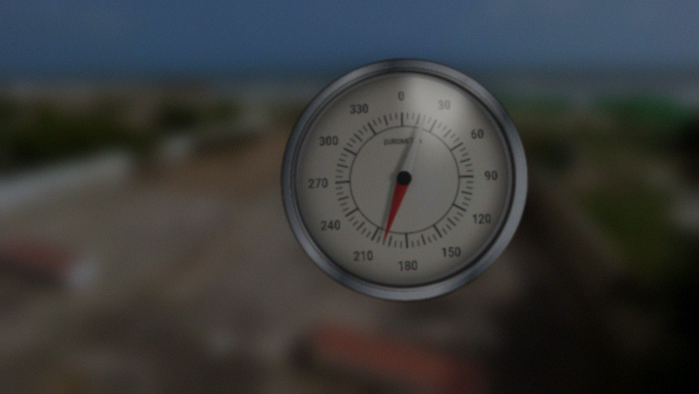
200 (°)
